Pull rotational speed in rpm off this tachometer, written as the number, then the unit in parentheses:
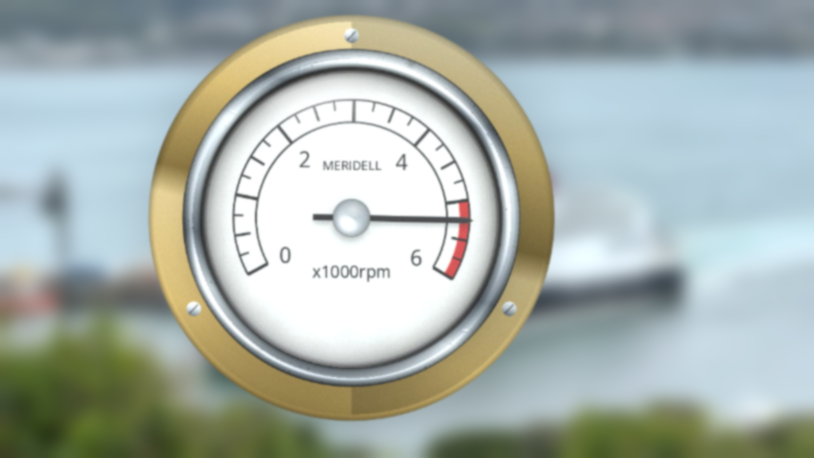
5250 (rpm)
